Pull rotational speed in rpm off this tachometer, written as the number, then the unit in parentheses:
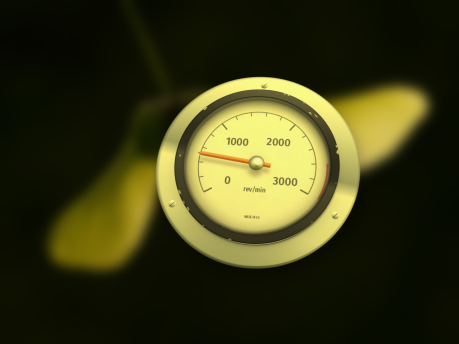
500 (rpm)
